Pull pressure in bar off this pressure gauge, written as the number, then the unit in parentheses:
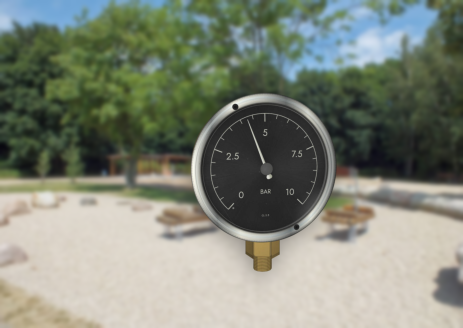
4.25 (bar)
